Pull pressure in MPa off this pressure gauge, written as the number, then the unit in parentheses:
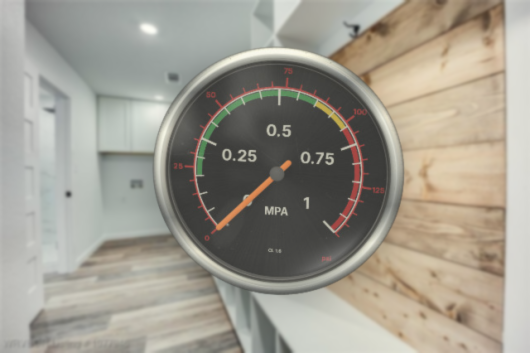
0 (MPa)
